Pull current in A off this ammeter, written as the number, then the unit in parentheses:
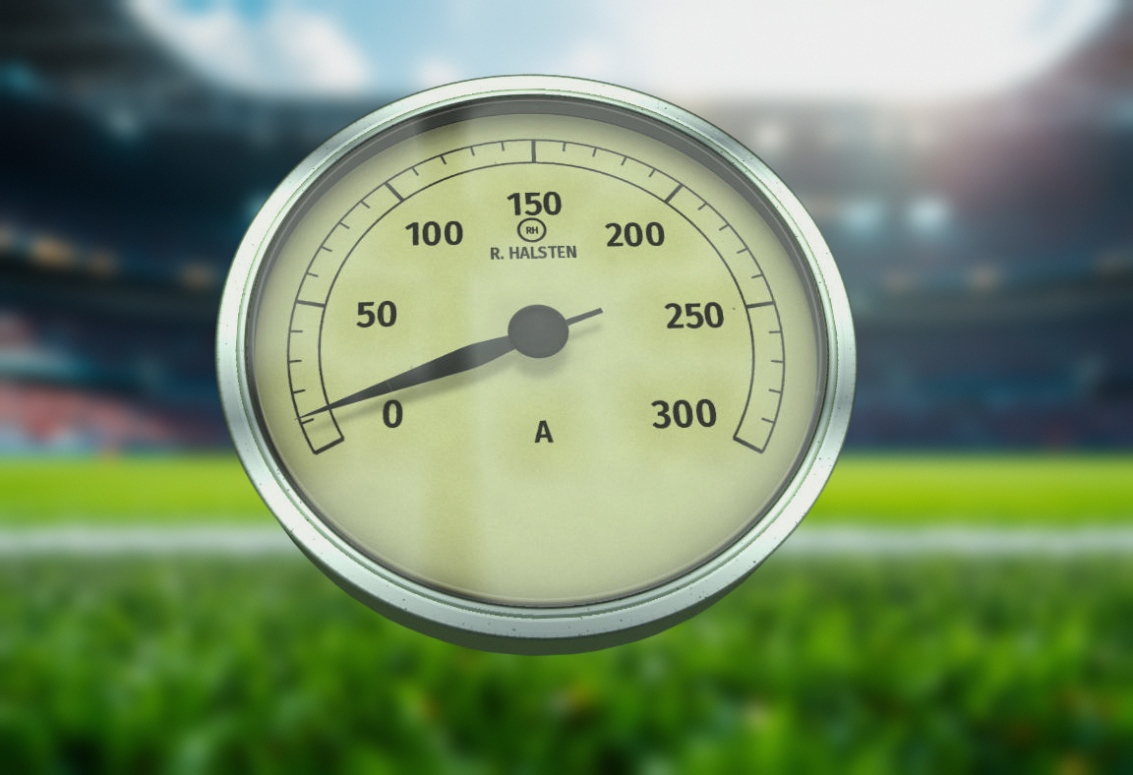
10 (A)
